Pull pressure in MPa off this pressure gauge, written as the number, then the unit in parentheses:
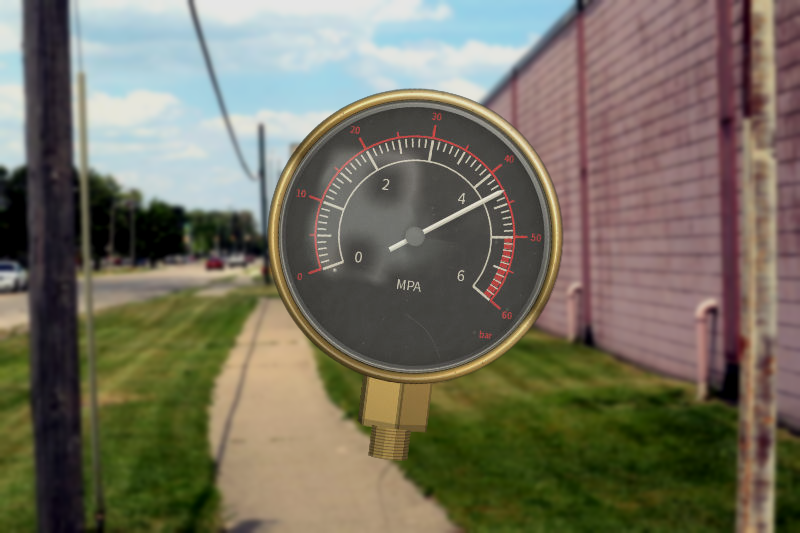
4.3 (MPa)
